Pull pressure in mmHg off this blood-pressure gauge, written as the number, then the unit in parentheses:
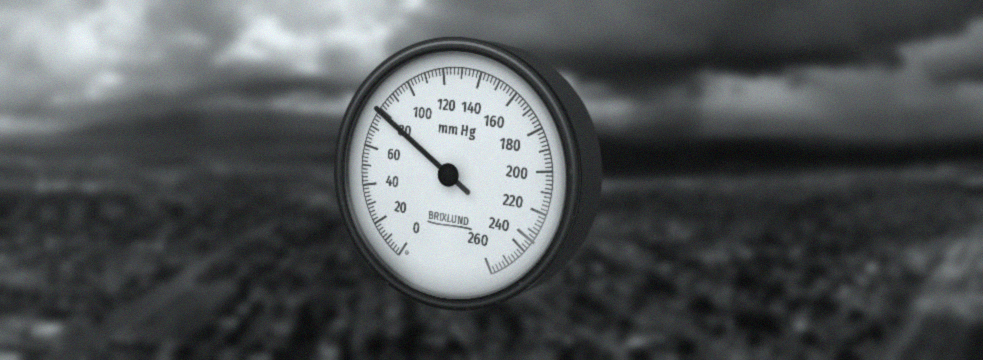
80 (mmHg)
